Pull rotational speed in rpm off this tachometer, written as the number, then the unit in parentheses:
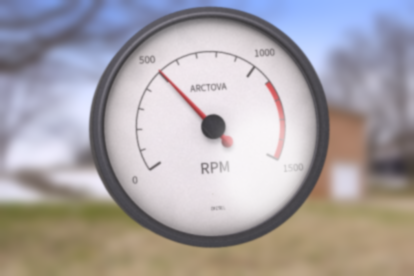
500 (rpm)
